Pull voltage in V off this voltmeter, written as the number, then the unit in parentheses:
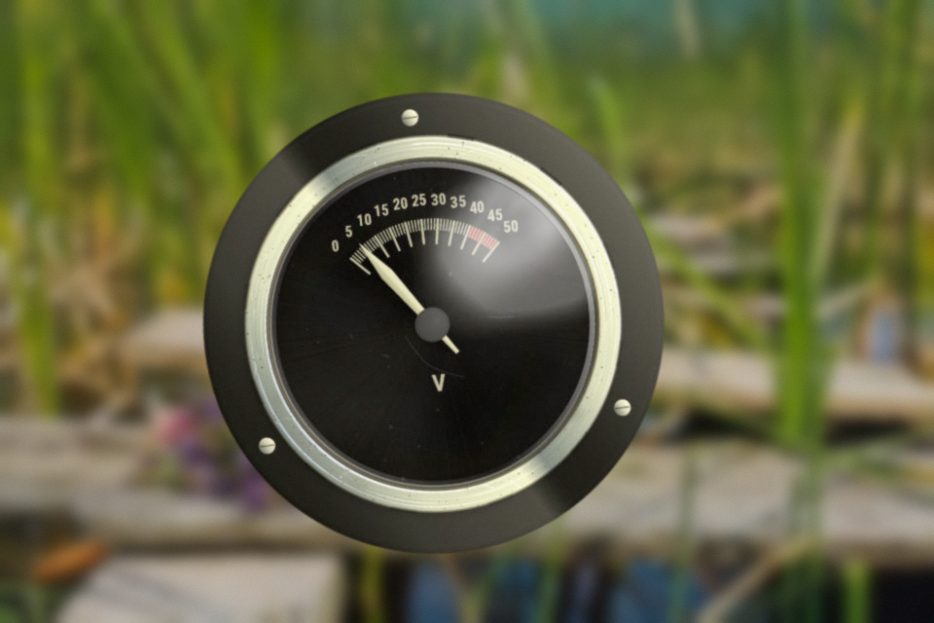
5 (V)
